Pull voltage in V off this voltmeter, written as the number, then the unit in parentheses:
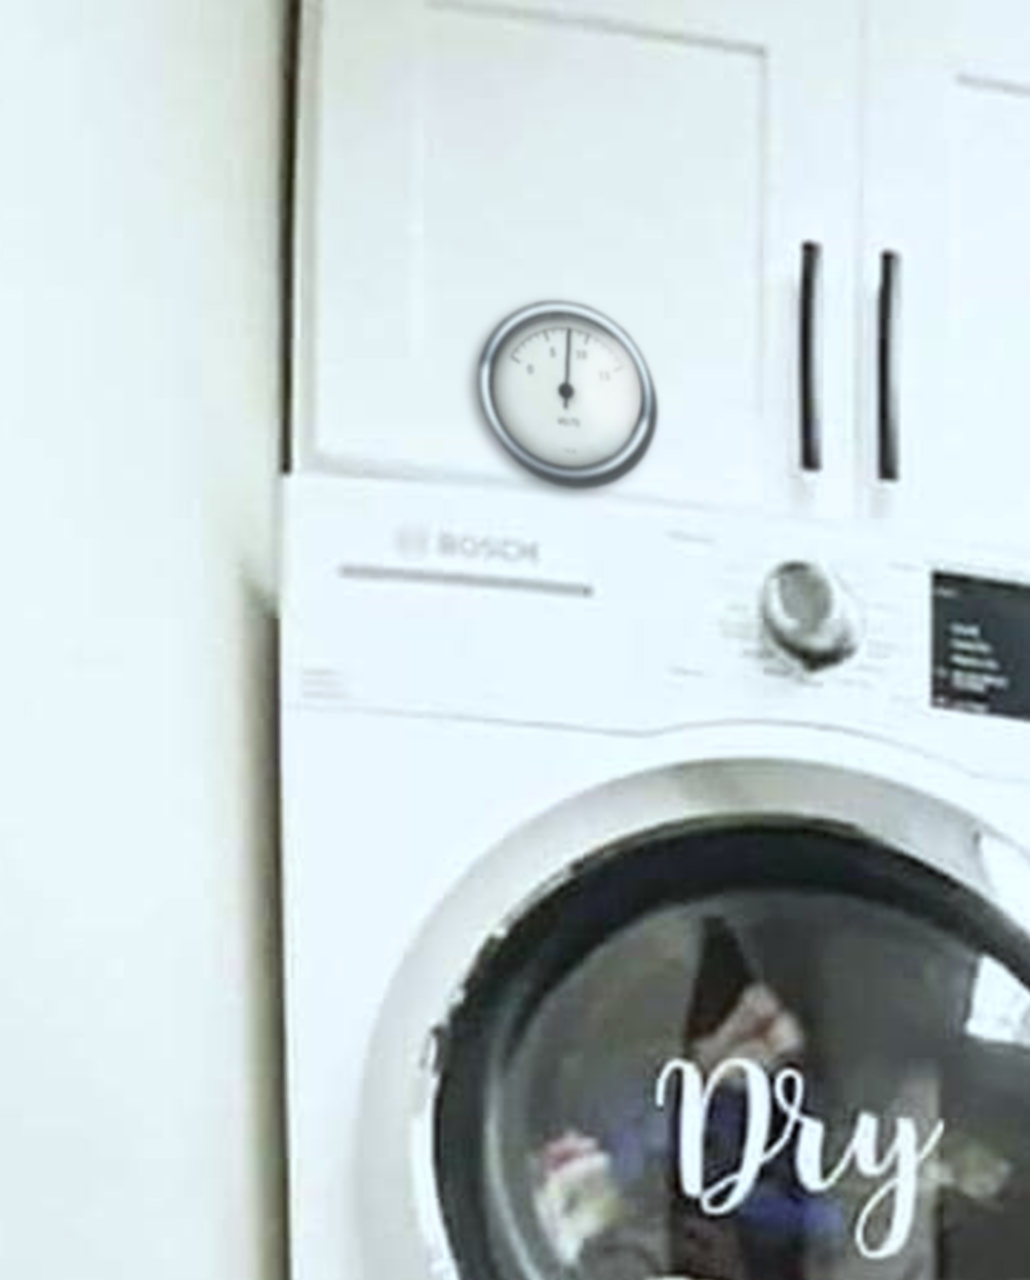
8 (V)
